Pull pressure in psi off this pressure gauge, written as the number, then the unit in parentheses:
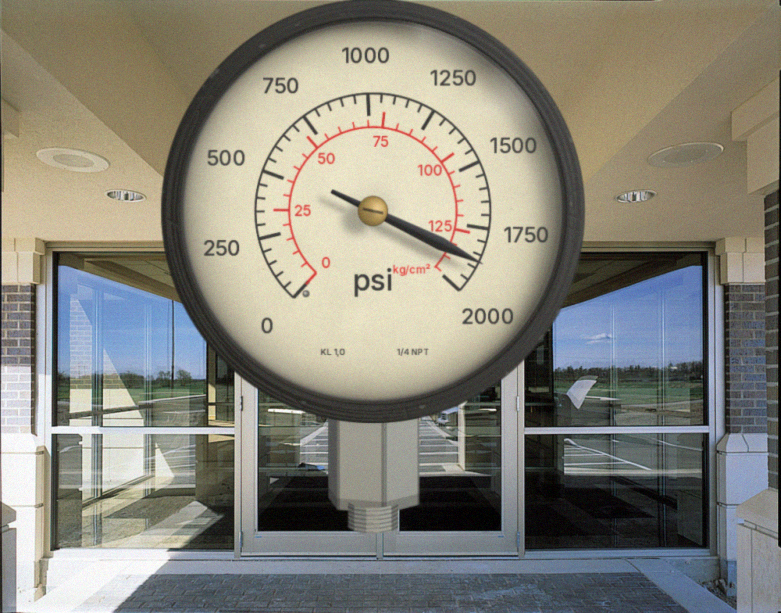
1875 (psi)
